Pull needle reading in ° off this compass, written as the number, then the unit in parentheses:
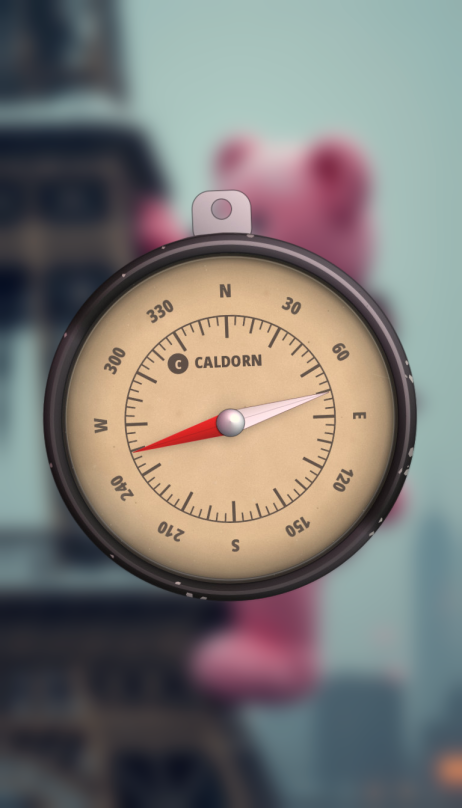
255 (°)
